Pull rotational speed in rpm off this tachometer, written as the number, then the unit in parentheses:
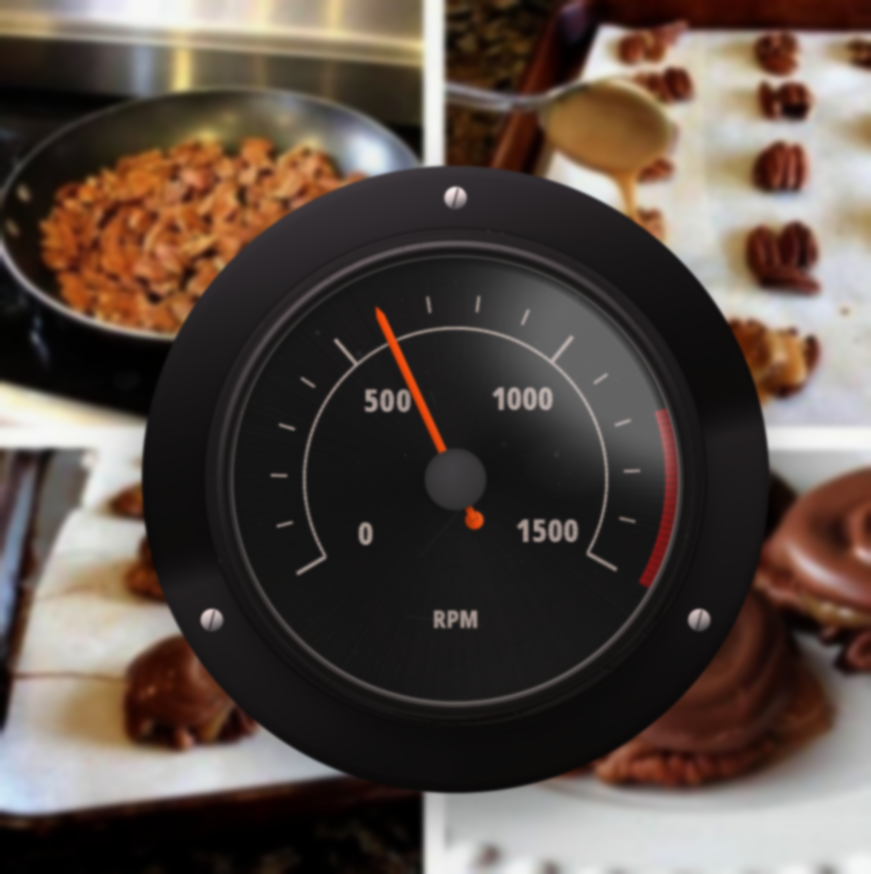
600 (rpm)
